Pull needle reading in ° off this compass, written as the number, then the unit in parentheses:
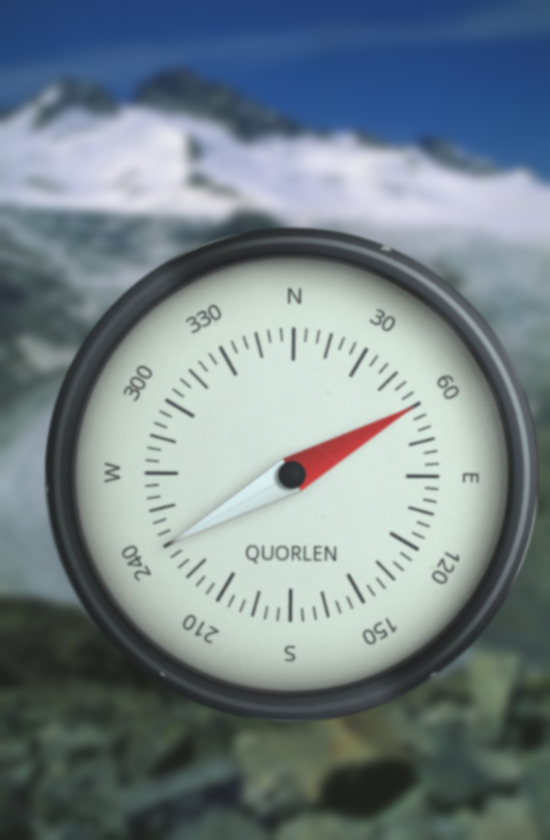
60 (°)
